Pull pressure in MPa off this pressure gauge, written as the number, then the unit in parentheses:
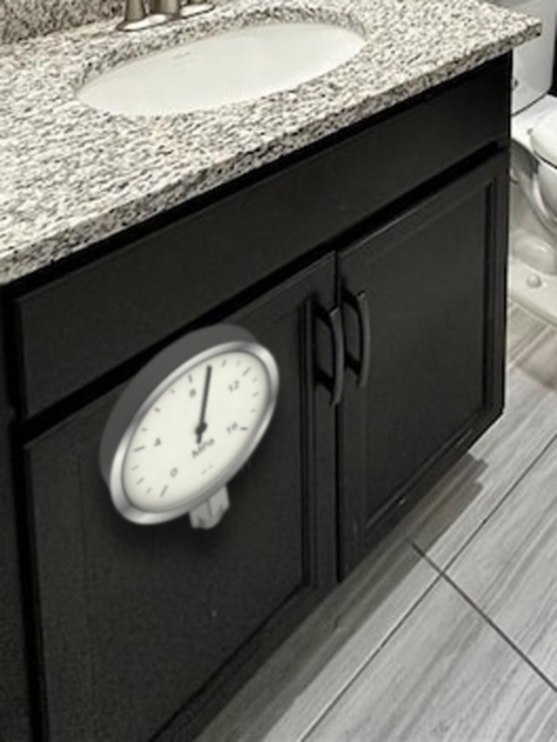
9 (MPa)
